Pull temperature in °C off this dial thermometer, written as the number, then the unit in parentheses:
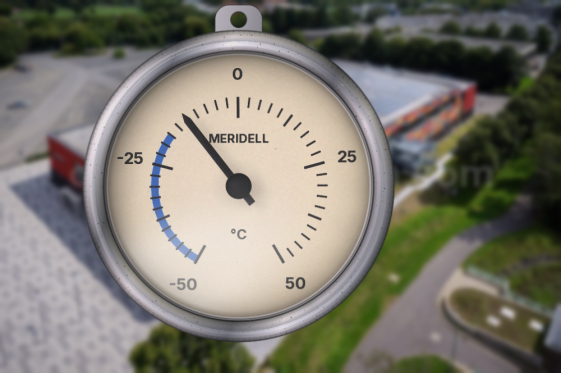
-12.5 (°C)
